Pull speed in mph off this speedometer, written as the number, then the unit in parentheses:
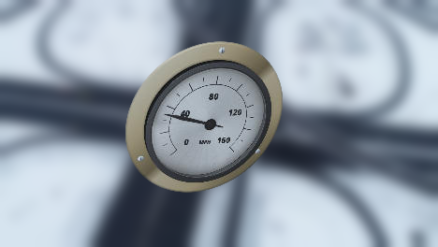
35 (mph)
